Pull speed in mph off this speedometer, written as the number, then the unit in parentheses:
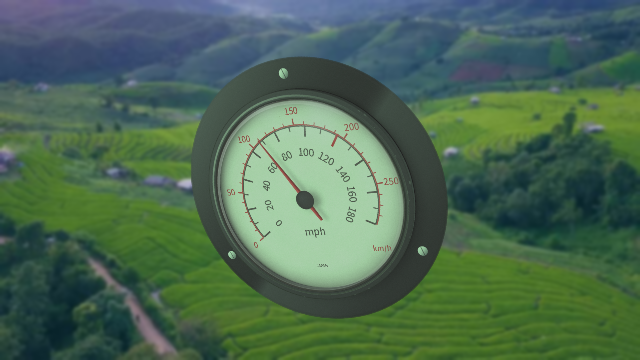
70 (mph)
